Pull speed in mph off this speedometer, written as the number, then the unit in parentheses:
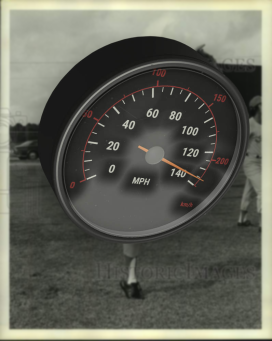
135 (mph)
